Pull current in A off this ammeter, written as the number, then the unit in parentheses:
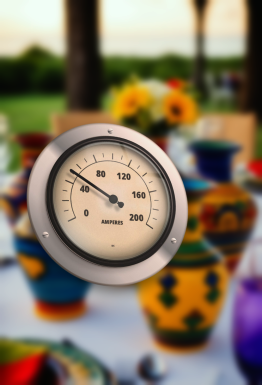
50 (A)
